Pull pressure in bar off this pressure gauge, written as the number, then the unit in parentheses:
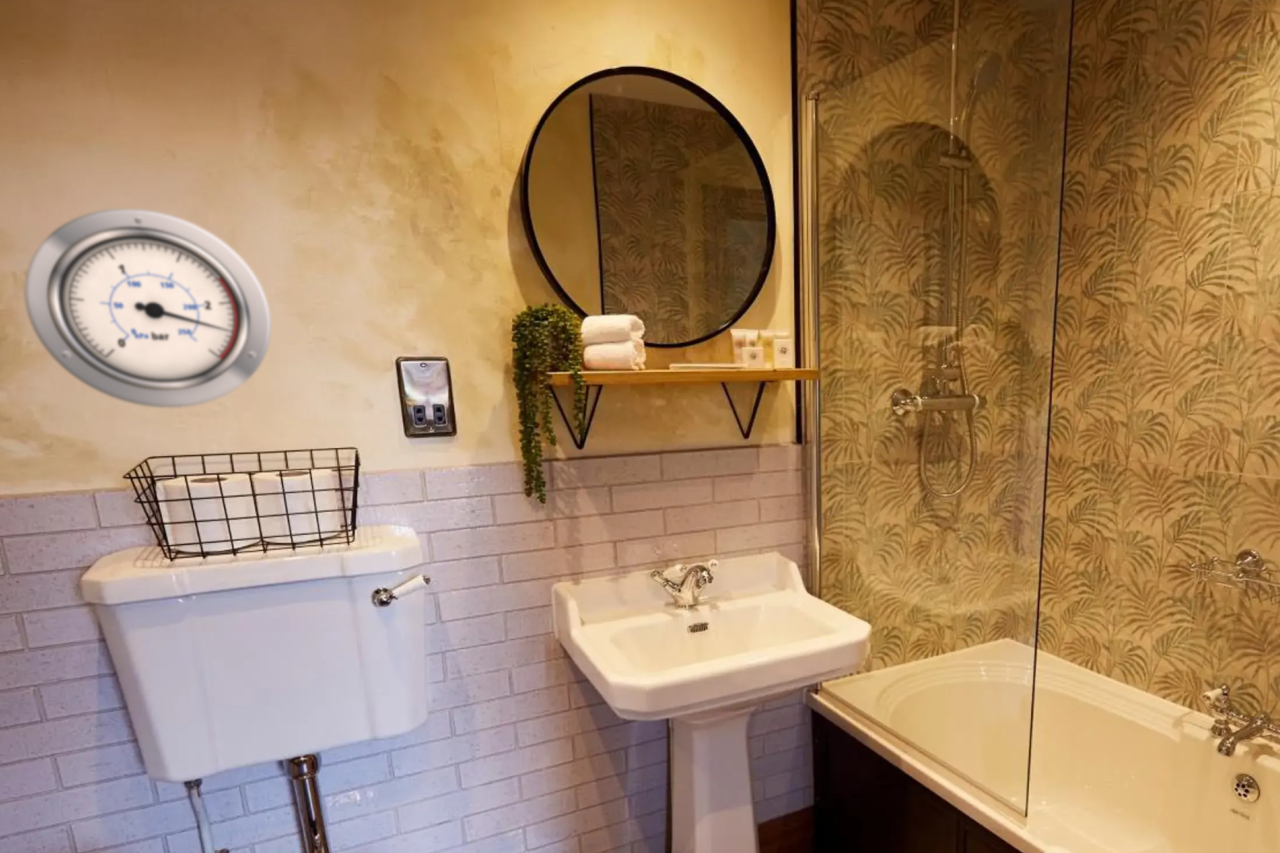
2.25 (bar)
